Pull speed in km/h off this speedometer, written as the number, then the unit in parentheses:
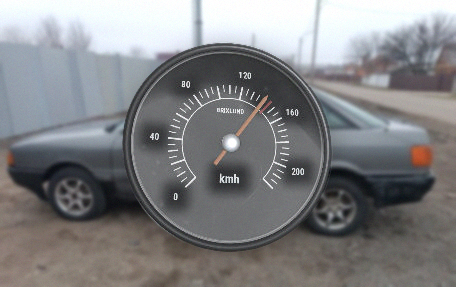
140 (km/h)
